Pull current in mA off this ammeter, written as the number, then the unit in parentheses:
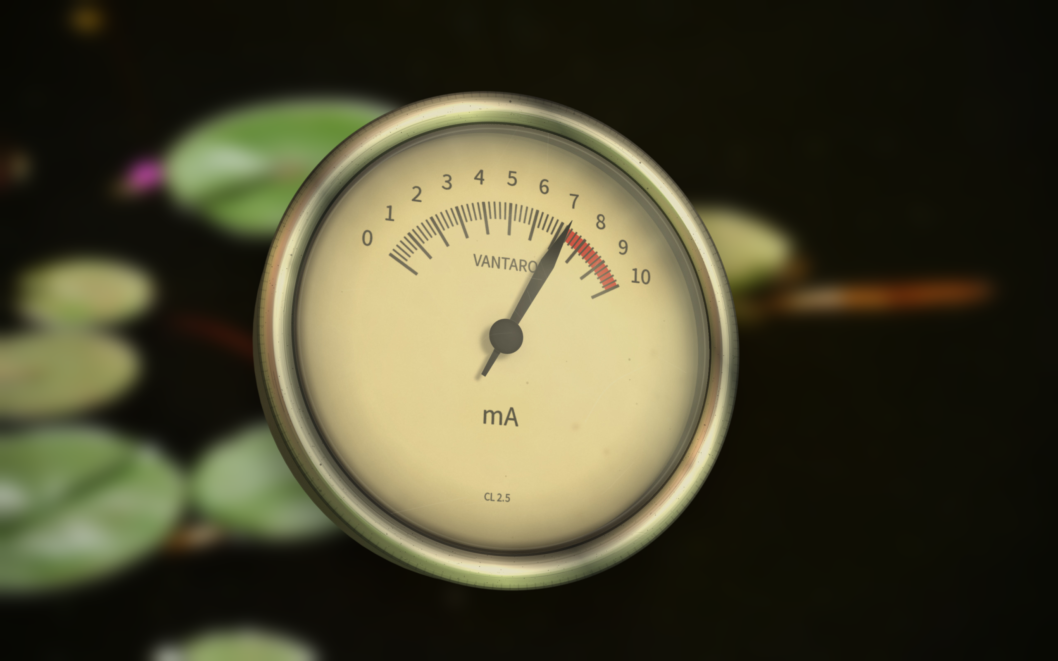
7.2 (mA)
